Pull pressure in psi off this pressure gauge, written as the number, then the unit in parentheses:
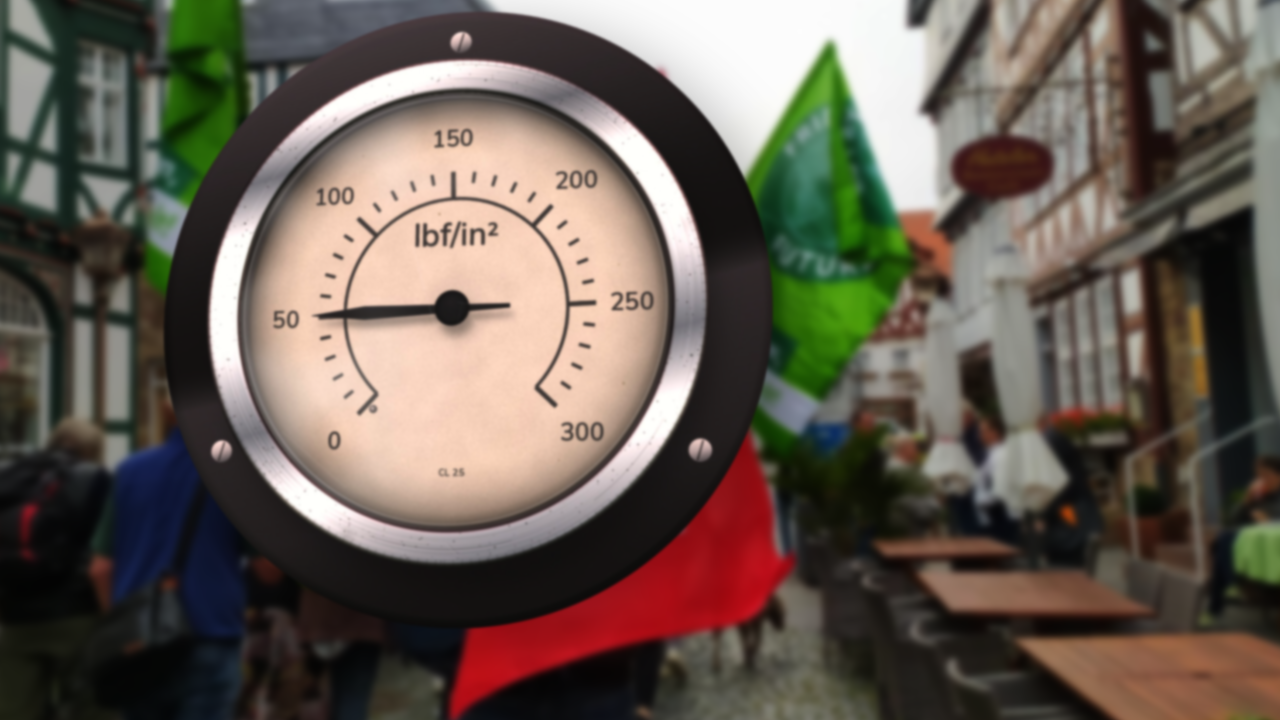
50 (psi)
